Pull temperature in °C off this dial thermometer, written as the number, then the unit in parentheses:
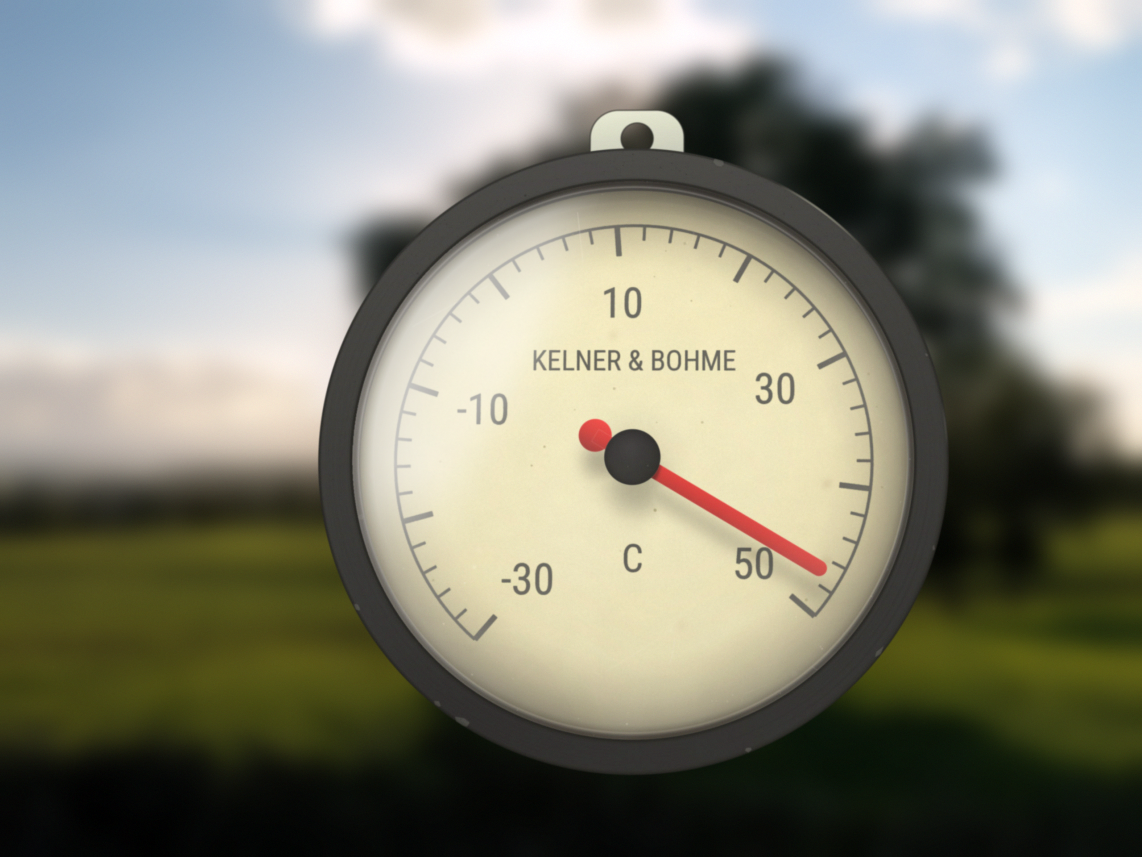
47 (°C)
